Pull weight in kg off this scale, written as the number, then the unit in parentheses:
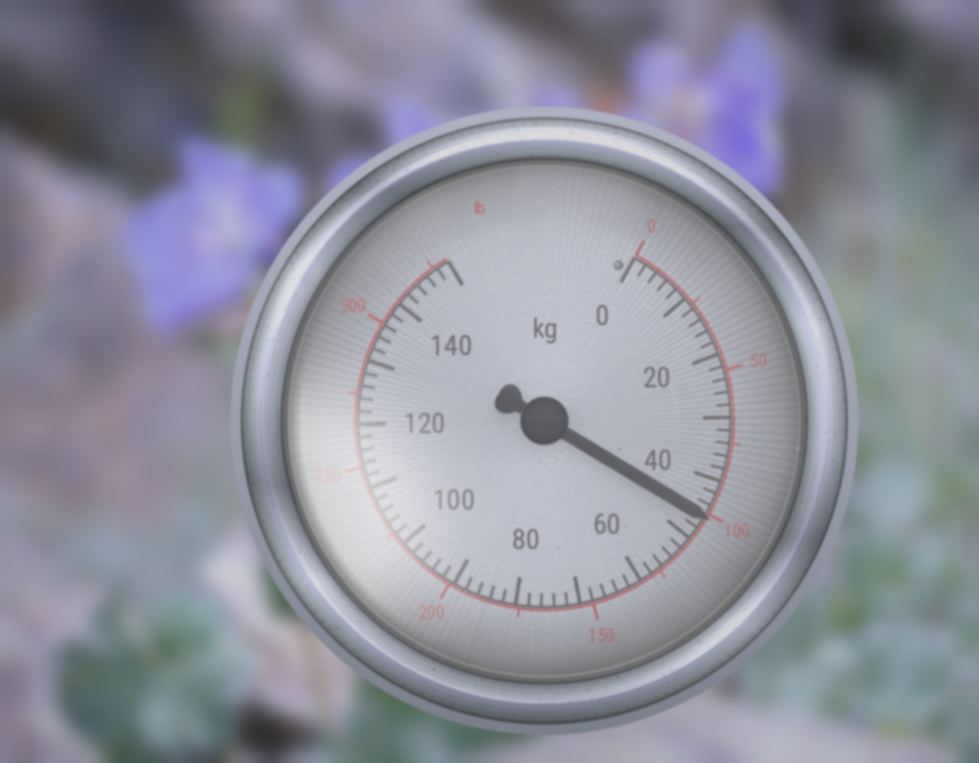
46 (kg)
